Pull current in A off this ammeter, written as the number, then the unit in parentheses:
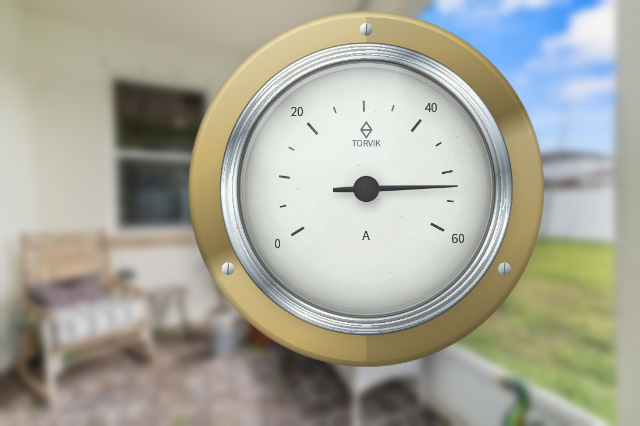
52.5 (A)
